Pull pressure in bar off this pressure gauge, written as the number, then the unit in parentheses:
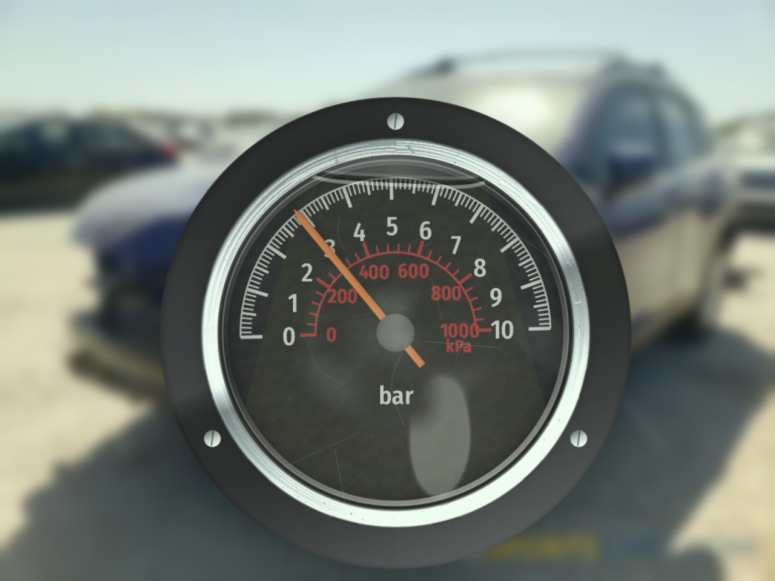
2.9 (bar)
